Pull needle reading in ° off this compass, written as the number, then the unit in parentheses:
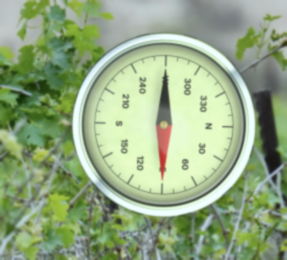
90 (°)
